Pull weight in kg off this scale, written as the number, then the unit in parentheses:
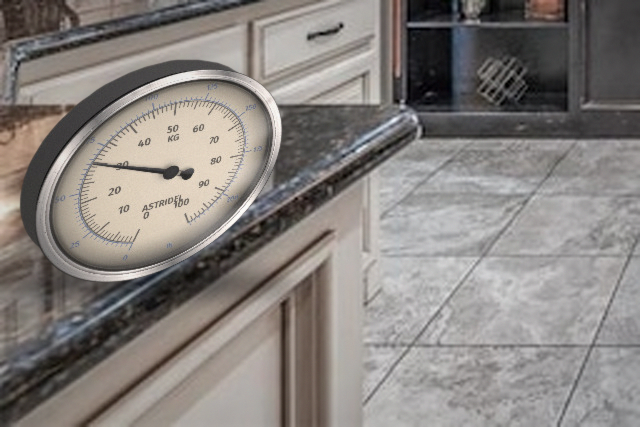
30 (kg)
